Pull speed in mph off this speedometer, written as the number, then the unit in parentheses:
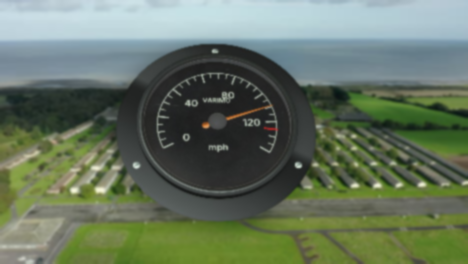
110 (mph)
